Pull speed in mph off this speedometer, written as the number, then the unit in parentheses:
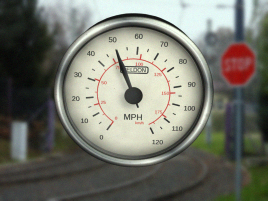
50 (mph)
